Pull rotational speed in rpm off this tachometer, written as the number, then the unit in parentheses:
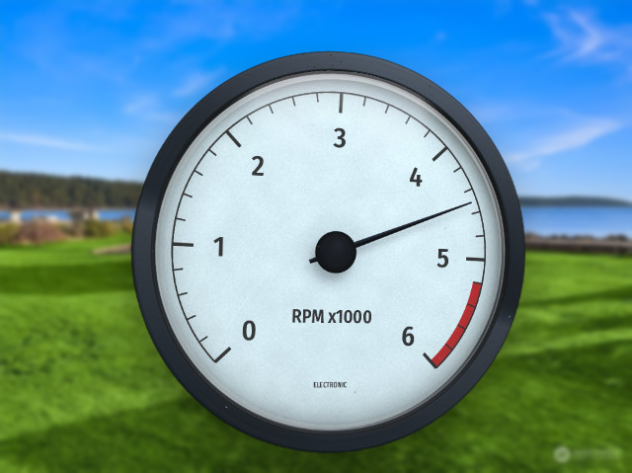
4500 (rpm)
